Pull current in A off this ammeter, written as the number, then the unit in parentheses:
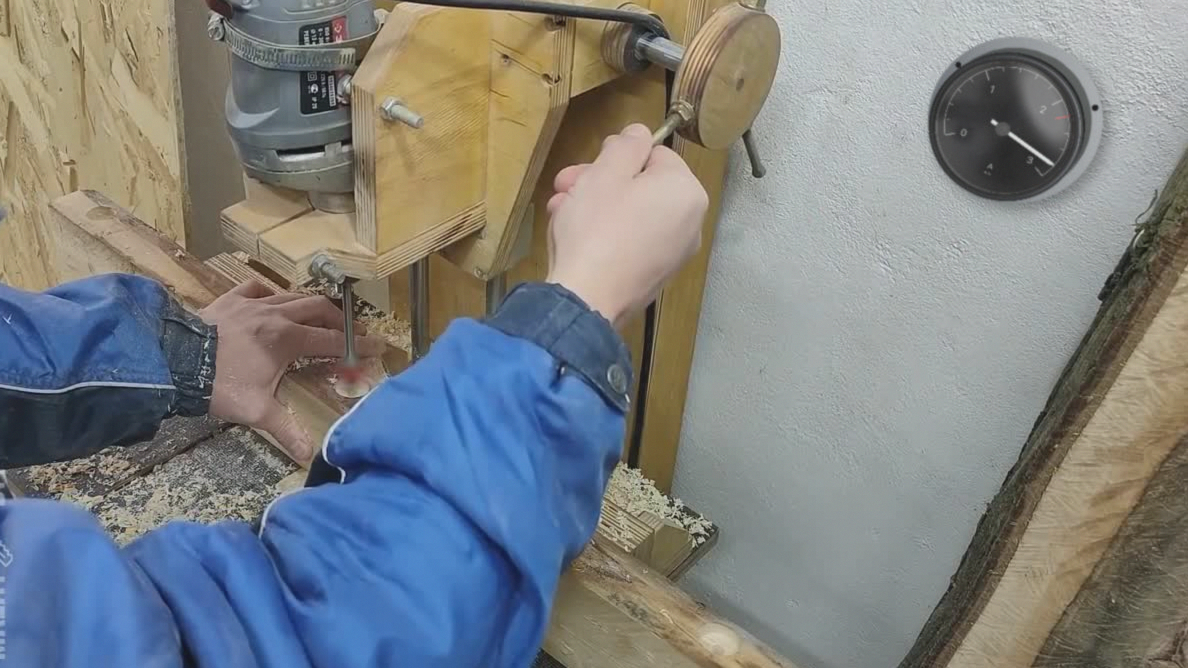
2.8 (A)
